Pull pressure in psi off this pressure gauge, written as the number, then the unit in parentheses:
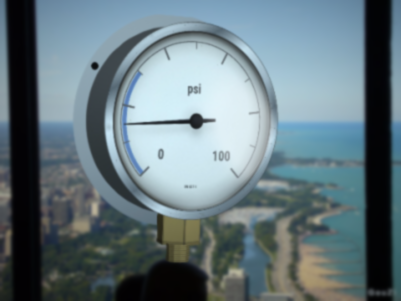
15 (psi)
